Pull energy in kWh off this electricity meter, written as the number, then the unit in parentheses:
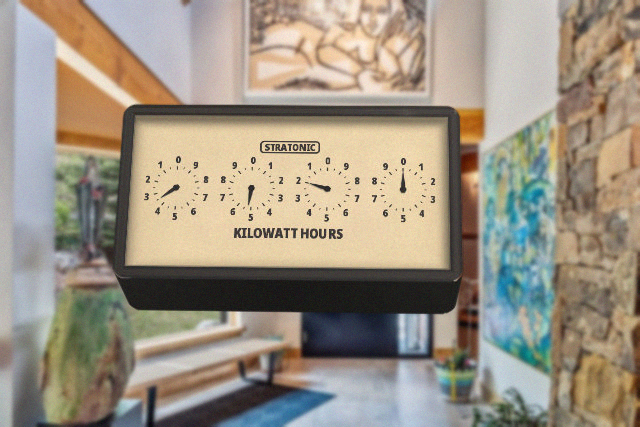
3520 (kWh)
